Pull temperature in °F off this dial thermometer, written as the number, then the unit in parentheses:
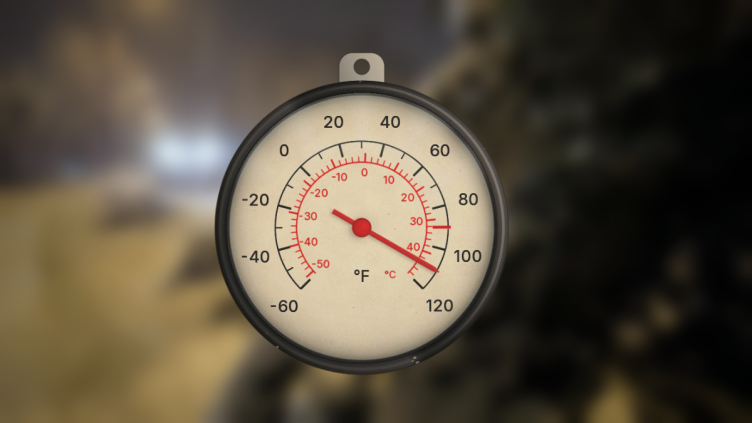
110 (°F)
